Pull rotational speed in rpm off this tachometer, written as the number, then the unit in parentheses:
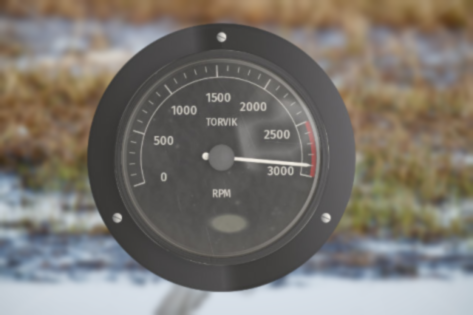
2900 (rpm)
